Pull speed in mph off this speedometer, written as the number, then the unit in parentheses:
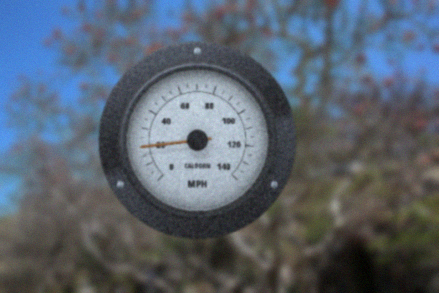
20 (mph)
